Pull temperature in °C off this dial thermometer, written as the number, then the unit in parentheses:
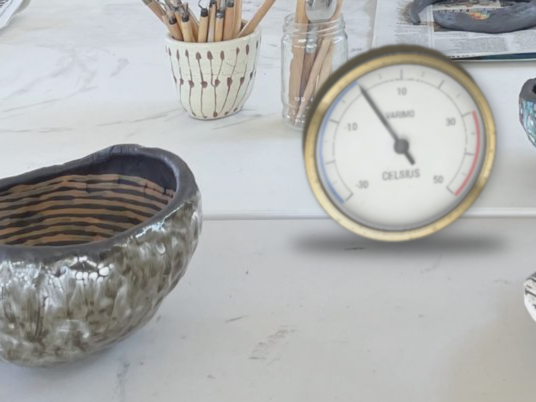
0 (°C)
